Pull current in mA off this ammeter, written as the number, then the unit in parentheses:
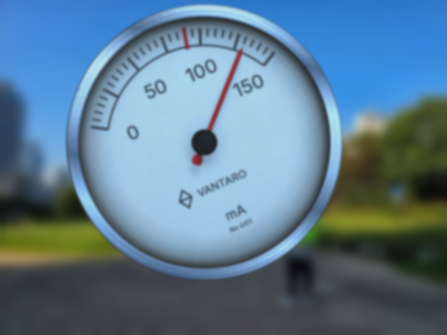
130 (mA)
